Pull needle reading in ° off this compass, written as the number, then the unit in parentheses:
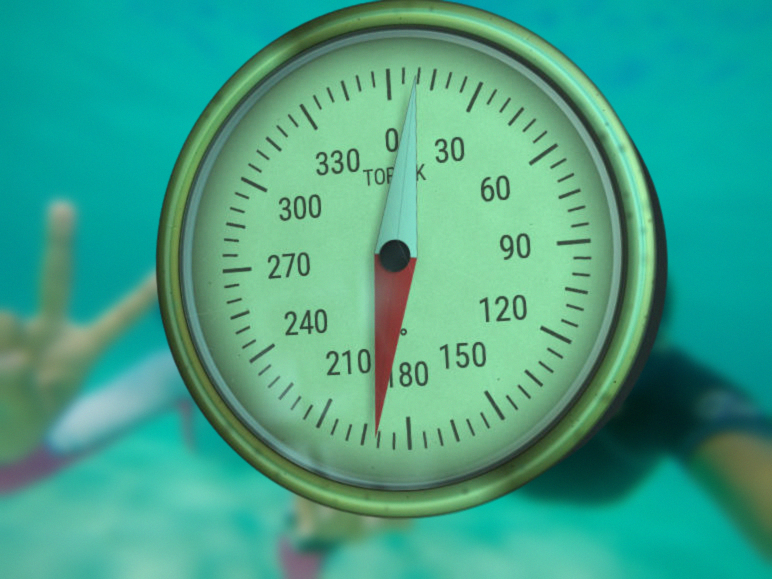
190 (°)
